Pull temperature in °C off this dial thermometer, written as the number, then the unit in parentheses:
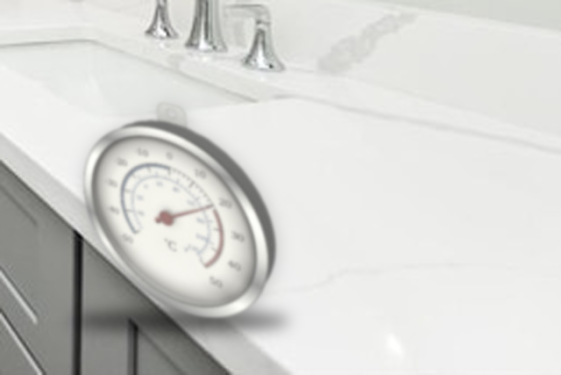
20 (°C)
